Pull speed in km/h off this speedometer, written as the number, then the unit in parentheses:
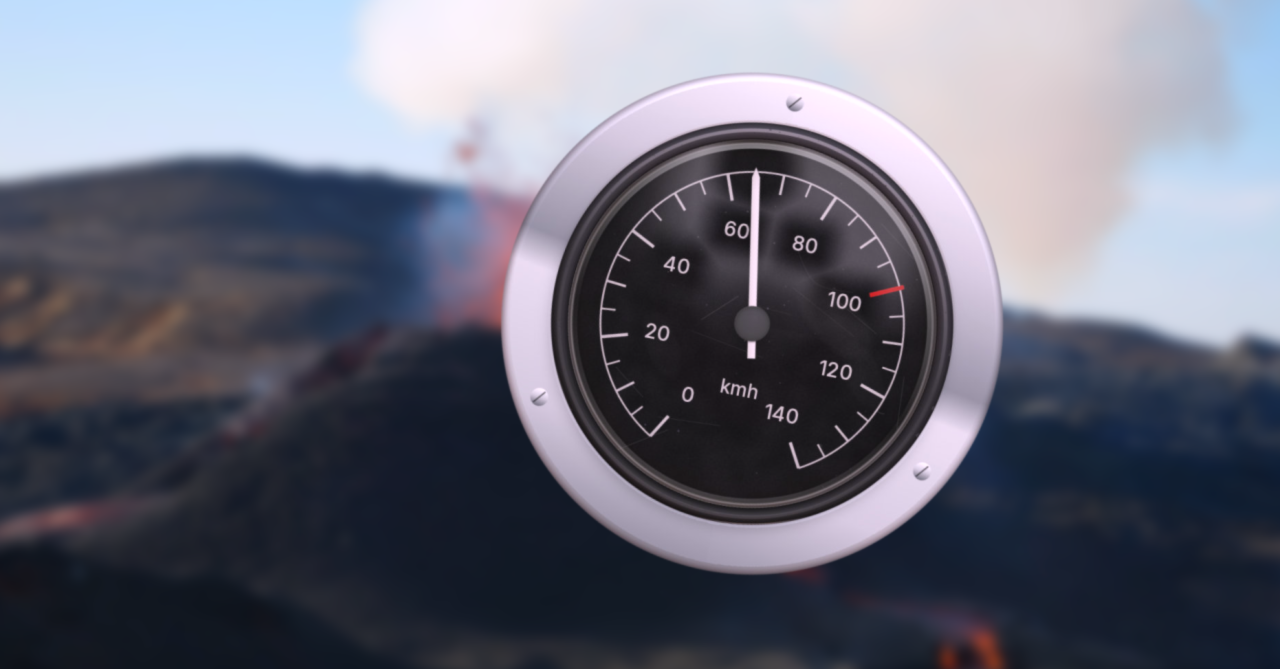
65 (km/h)
